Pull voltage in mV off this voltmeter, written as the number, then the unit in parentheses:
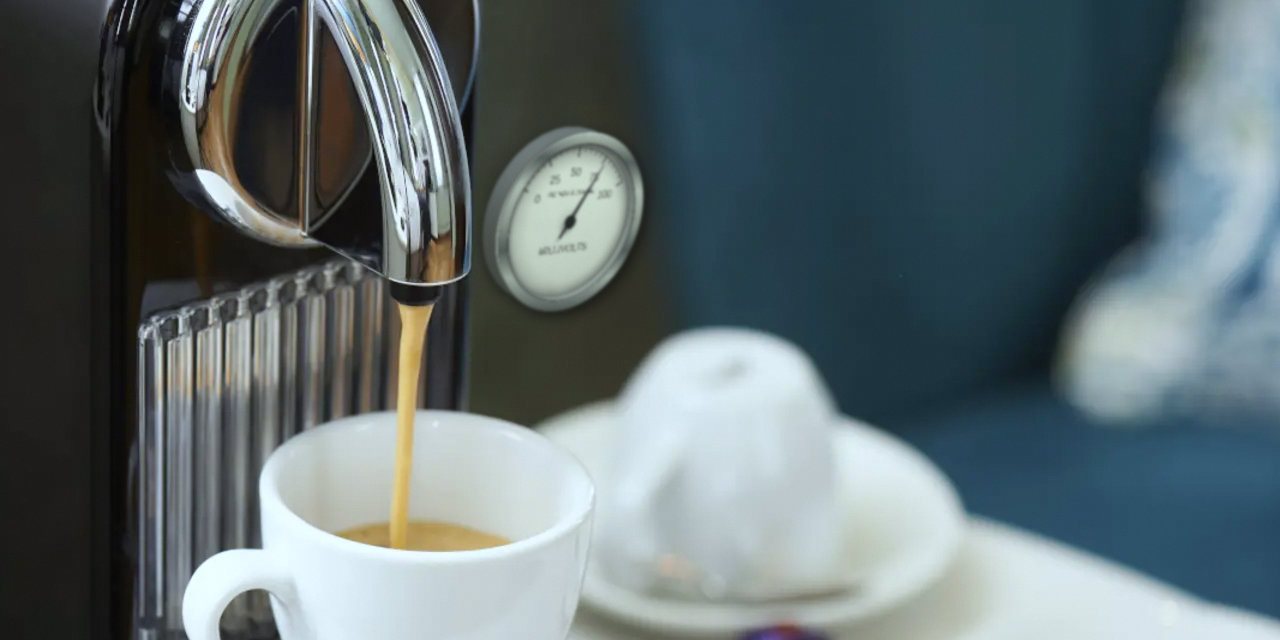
75 (mV)
